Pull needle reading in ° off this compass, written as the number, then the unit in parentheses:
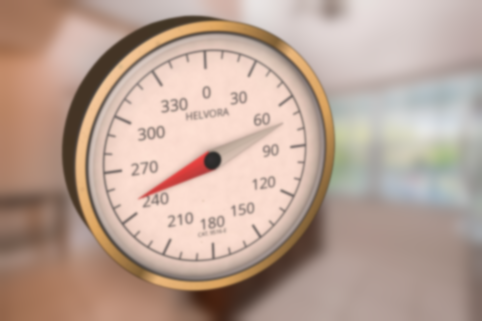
250 (°)
